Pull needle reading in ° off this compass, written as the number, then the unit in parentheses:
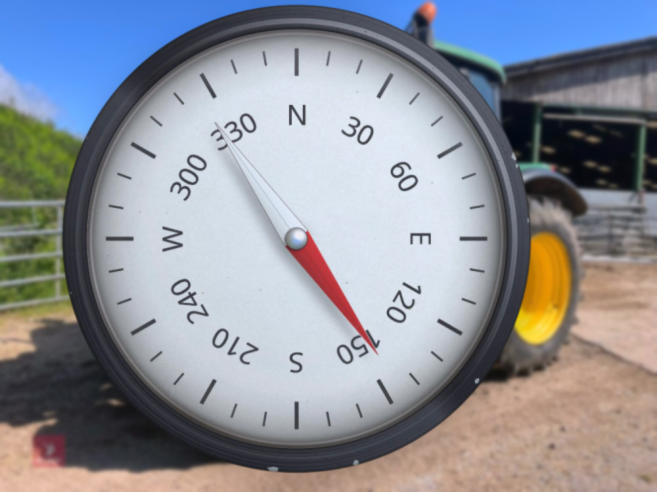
145 (°)
